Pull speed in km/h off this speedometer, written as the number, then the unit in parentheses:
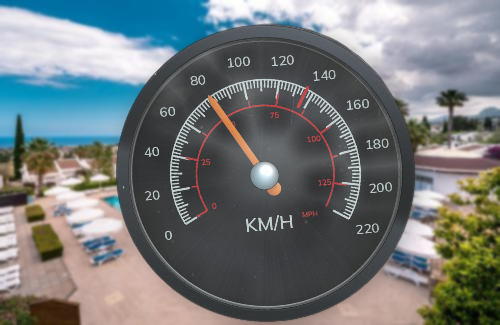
80 (km/h)
